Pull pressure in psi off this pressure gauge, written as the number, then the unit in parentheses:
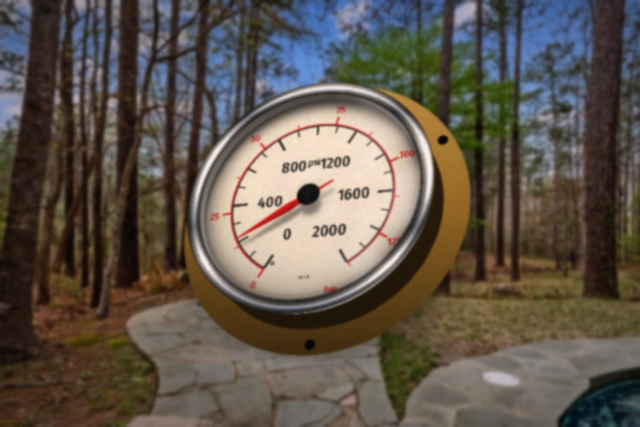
200 (psi)
